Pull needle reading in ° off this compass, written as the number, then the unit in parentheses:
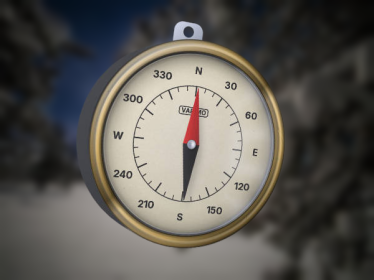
0 (°)
